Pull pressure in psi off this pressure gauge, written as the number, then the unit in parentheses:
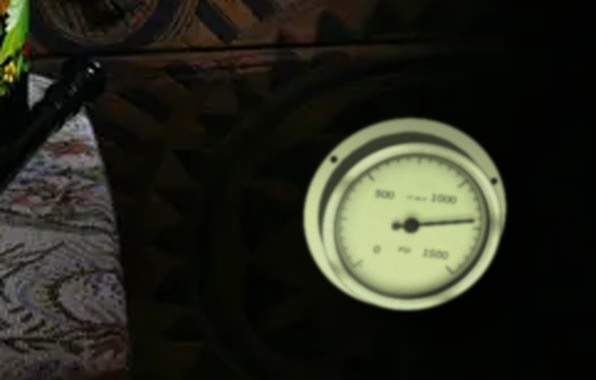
1200 (psi)
